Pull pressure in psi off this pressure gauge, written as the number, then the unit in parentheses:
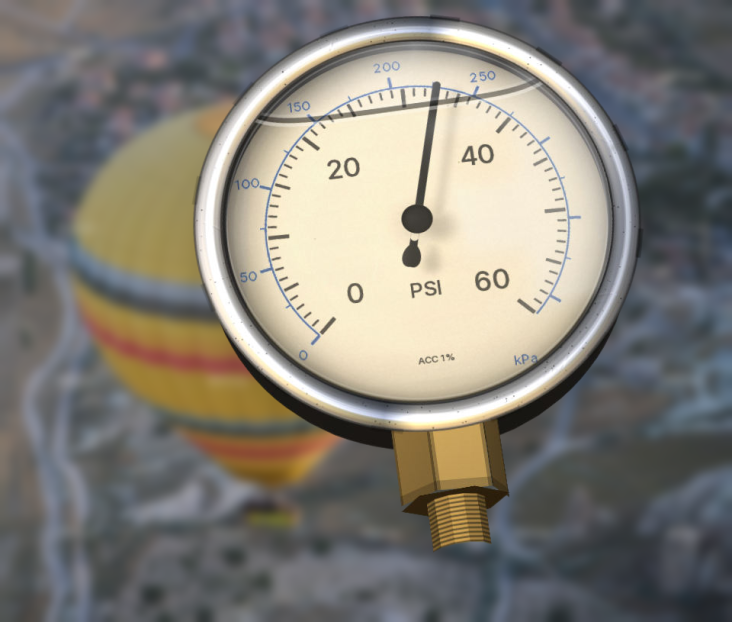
33 (psi)
